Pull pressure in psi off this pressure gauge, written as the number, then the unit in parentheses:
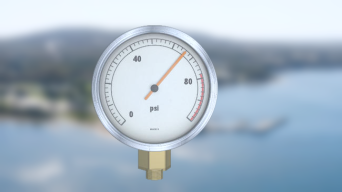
66 (psi)
